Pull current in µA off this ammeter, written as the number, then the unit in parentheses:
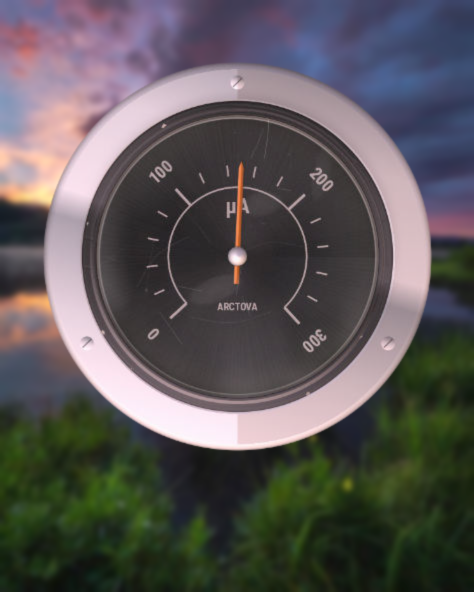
150 (µA)
